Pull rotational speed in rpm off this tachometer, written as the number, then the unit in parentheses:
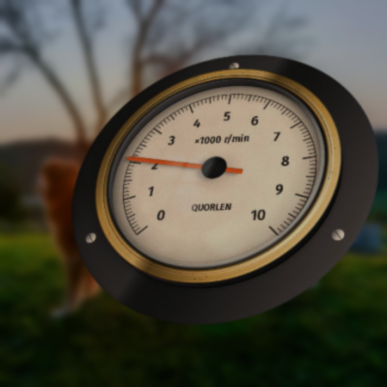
2000 (rpm)
